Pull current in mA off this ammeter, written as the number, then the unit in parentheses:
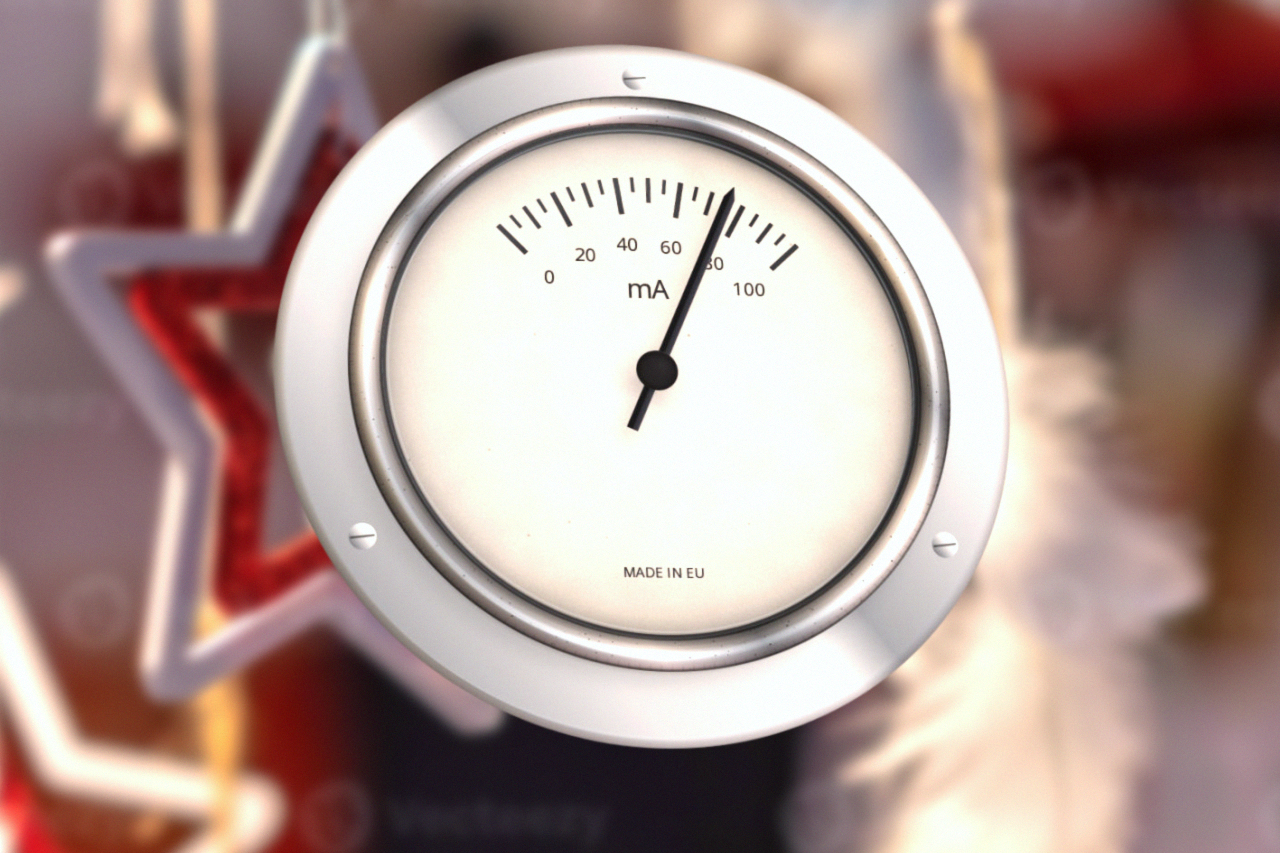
75 (mA)
